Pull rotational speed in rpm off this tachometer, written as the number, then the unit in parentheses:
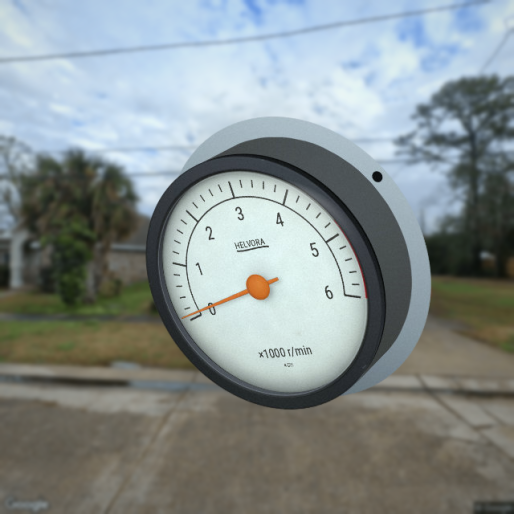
100 (rpm)
